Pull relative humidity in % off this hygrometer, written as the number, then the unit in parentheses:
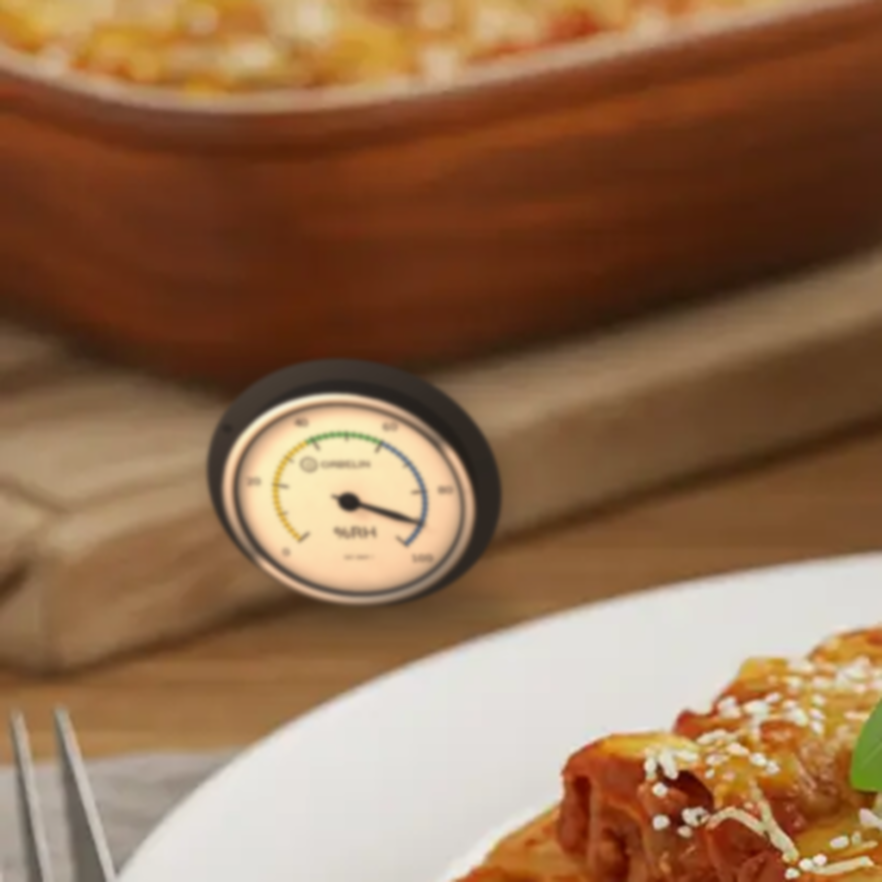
90 (%)
